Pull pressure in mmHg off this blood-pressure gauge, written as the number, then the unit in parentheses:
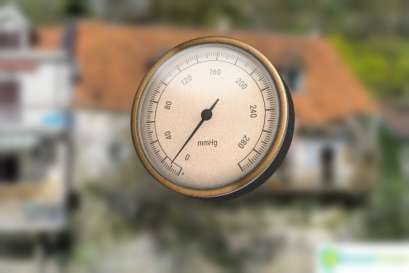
10 (mmHg)
